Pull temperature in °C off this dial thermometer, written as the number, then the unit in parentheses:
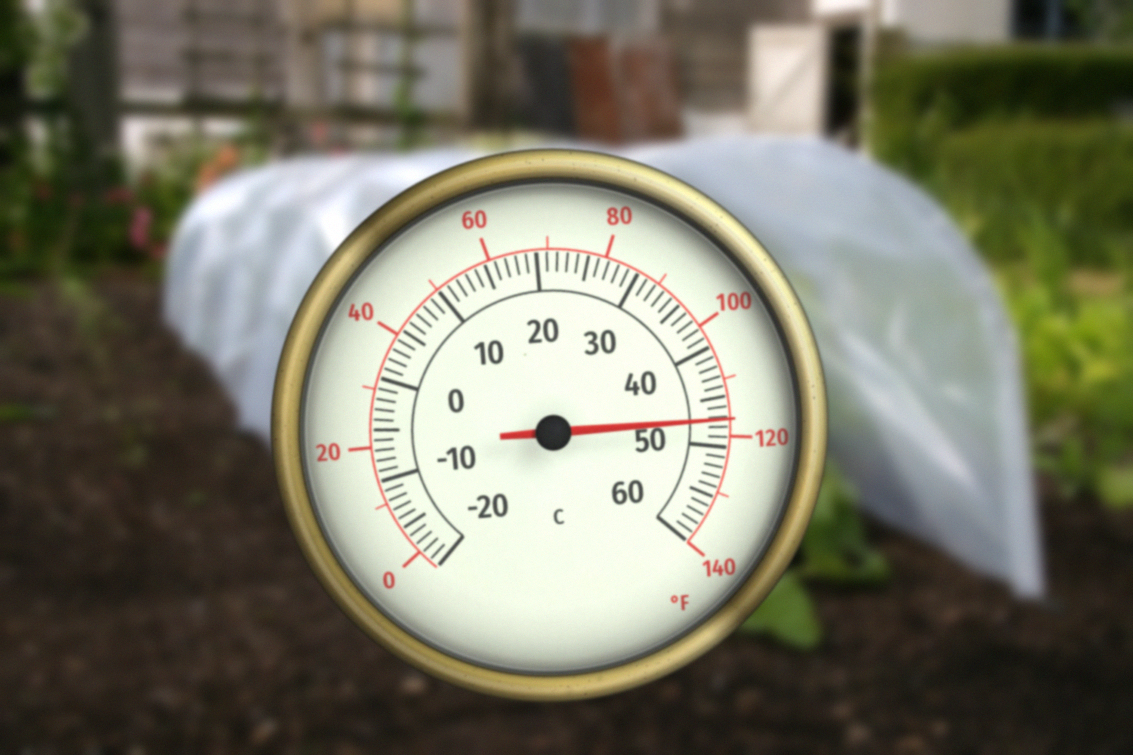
47 (°C)
